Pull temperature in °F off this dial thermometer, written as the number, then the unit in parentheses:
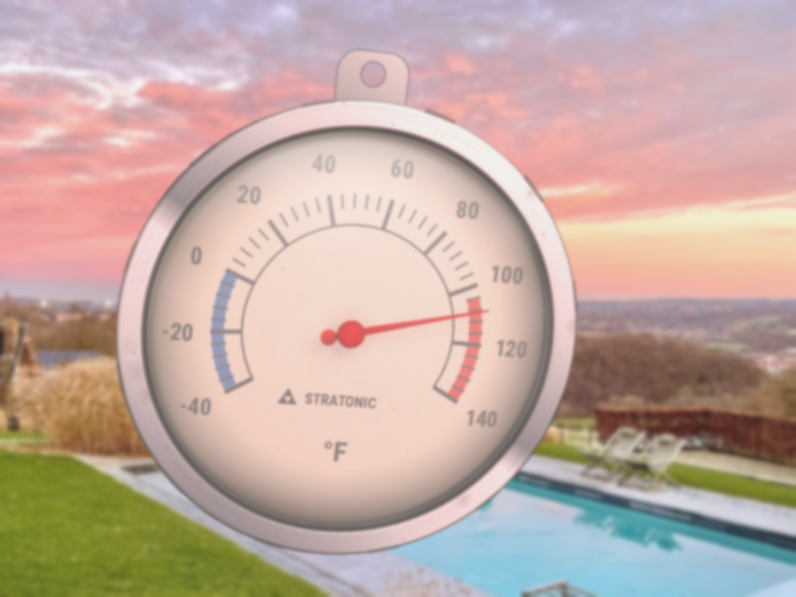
108 (°F)
